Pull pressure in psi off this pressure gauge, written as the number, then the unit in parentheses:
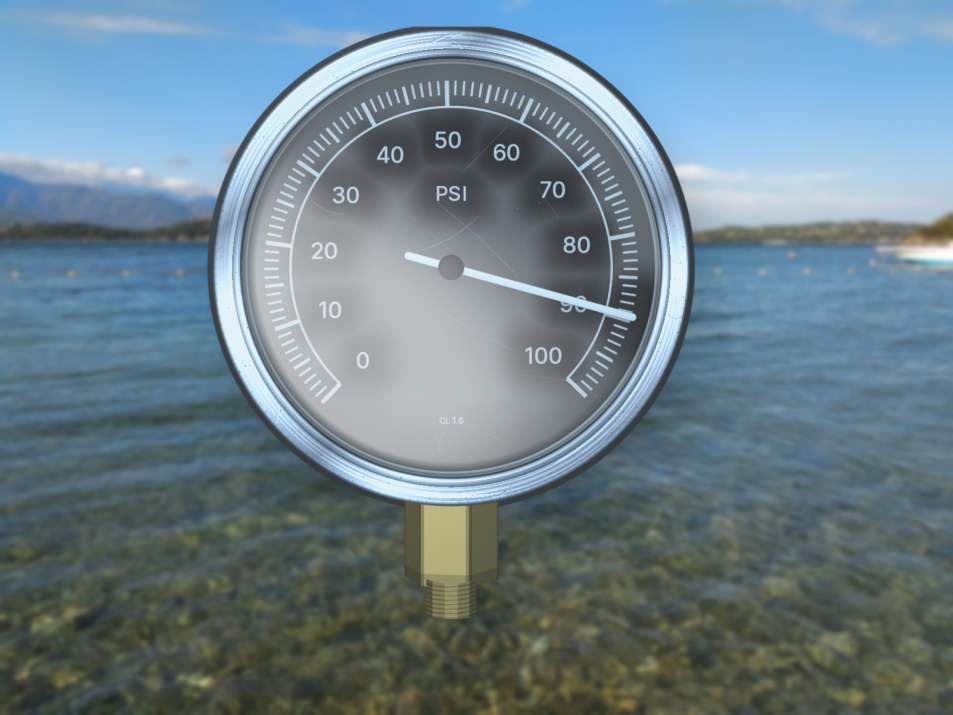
89.5 (psi)
